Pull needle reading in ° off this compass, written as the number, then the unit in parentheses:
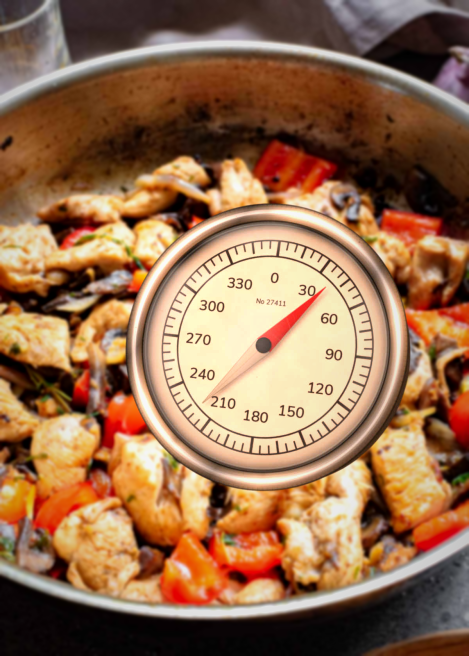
40 (°)
